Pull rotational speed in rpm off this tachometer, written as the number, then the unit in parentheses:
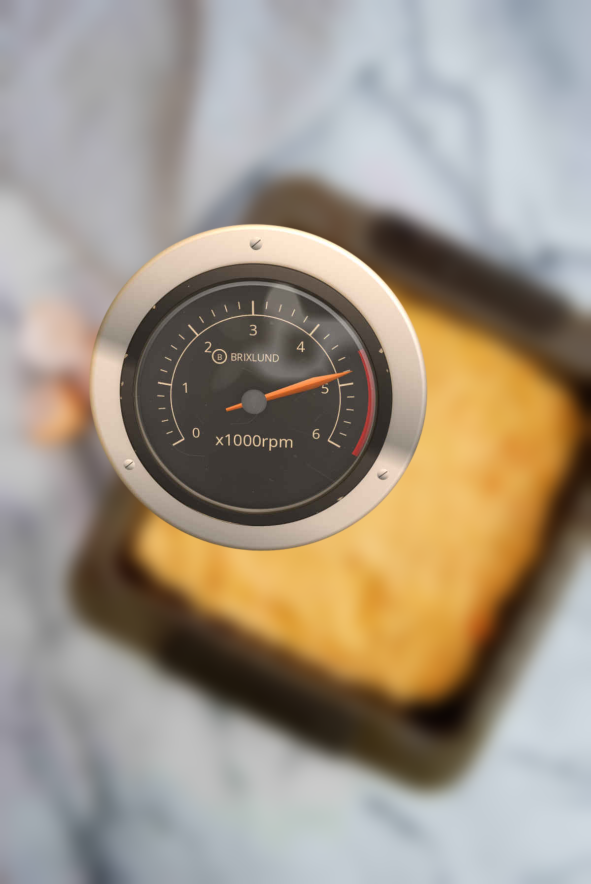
4800 (rpm)
